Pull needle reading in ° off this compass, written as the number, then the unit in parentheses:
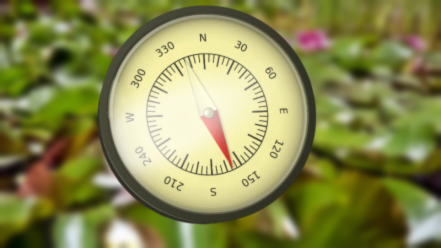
160 (°)
